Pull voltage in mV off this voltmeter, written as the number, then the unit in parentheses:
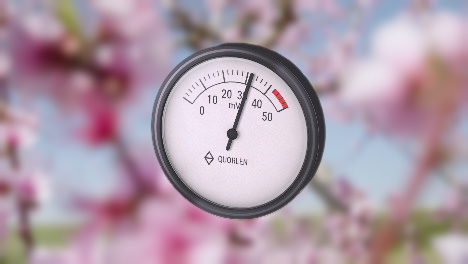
32 (mV)
